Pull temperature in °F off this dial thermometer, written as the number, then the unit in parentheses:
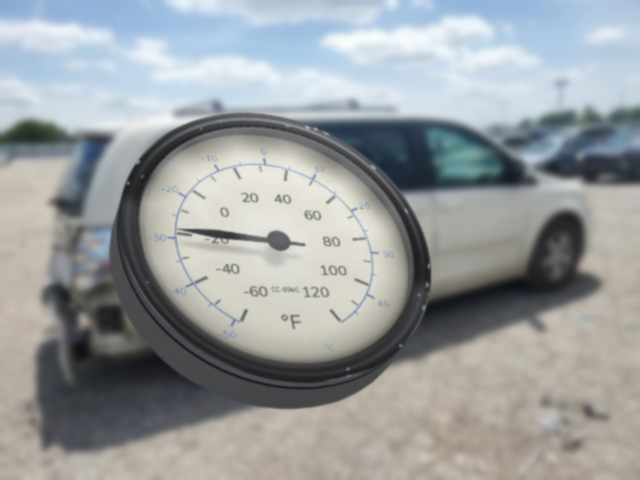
-20 (°F)
